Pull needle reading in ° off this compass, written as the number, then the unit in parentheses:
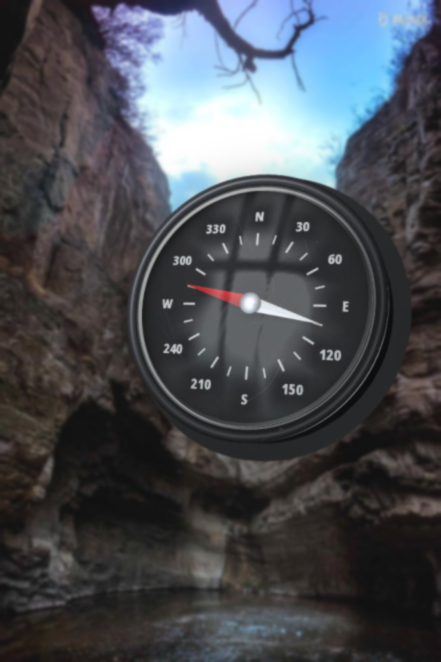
285 (°)
